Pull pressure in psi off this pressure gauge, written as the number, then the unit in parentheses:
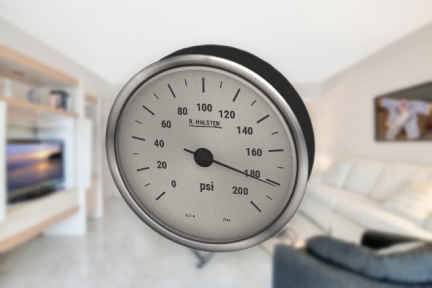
180 (psi)
